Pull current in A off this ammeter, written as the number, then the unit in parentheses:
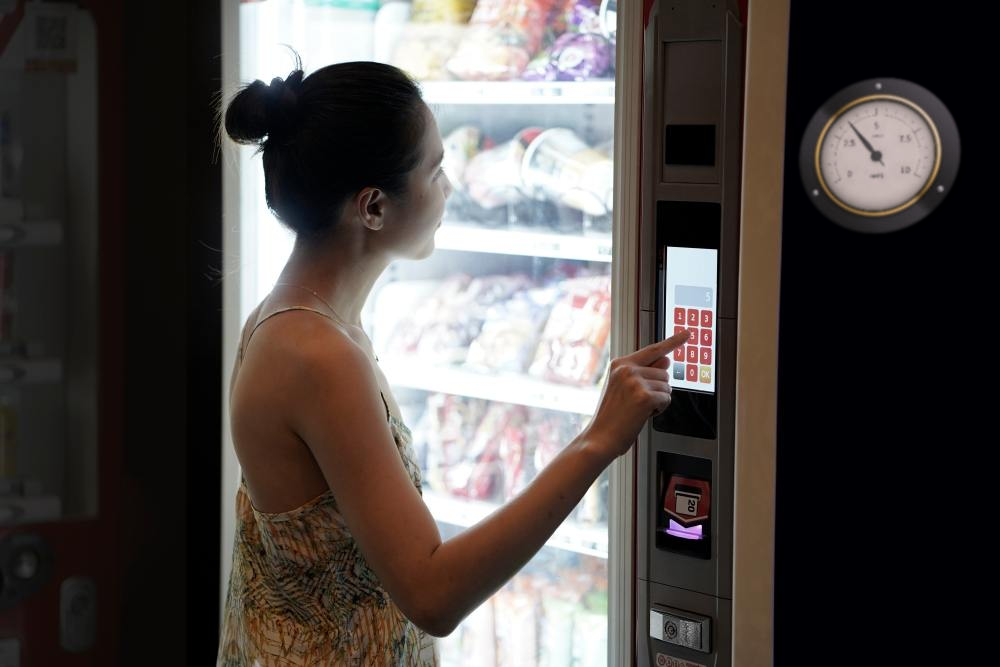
3.5 (A)
